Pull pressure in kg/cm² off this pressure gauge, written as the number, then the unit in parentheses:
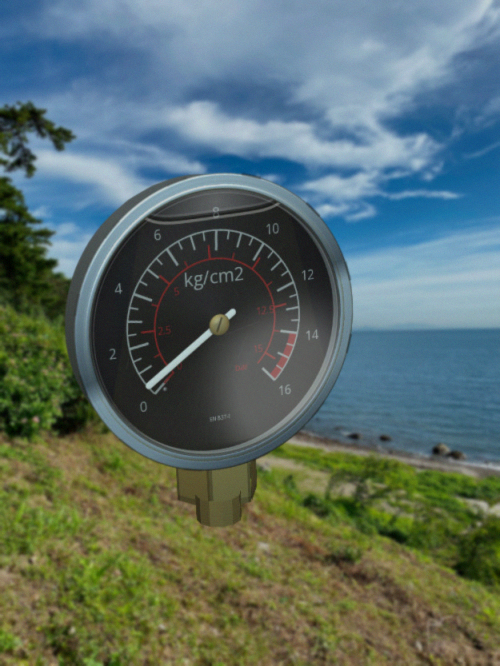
0.5 (kg/cm²)
